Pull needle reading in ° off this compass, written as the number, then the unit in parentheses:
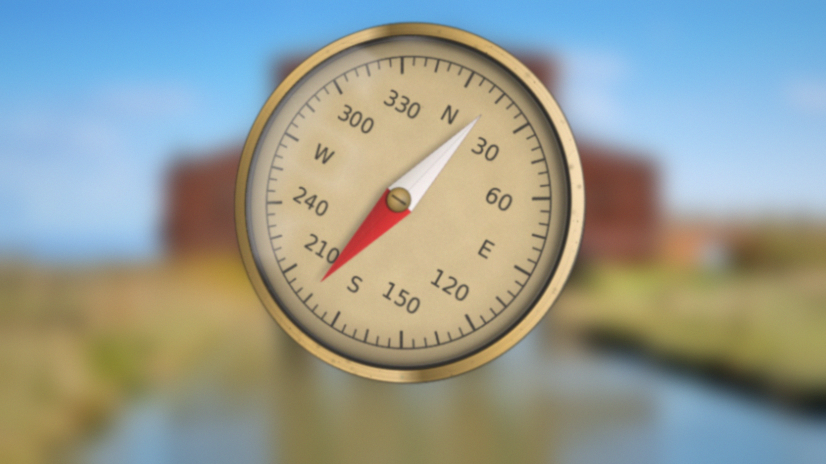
195 (°)
